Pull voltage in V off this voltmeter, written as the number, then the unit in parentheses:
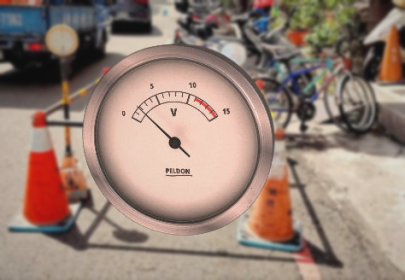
2 (V)
